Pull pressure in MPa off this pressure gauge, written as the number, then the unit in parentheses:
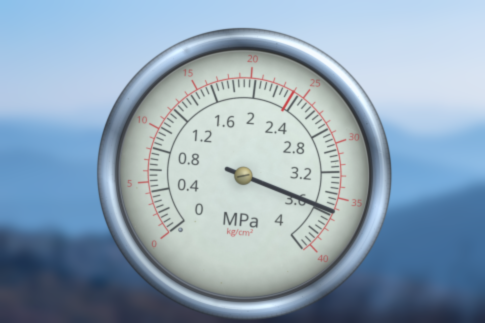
3.55 (MPa)
